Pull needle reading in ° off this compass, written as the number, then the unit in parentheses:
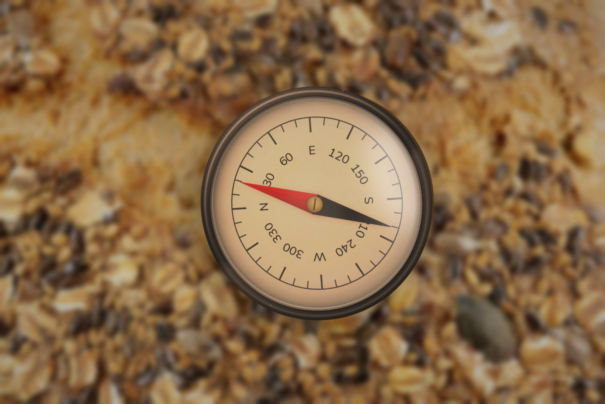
20 (°)
